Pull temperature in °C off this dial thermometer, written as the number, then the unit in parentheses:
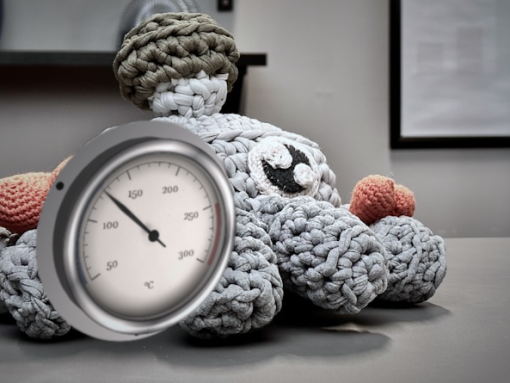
125 (°C)
